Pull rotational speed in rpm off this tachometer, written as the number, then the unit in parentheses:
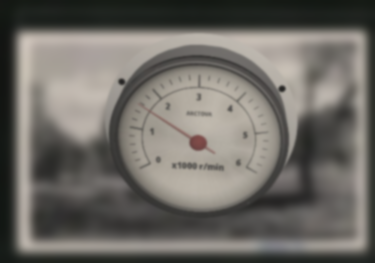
1600 (rpm)
